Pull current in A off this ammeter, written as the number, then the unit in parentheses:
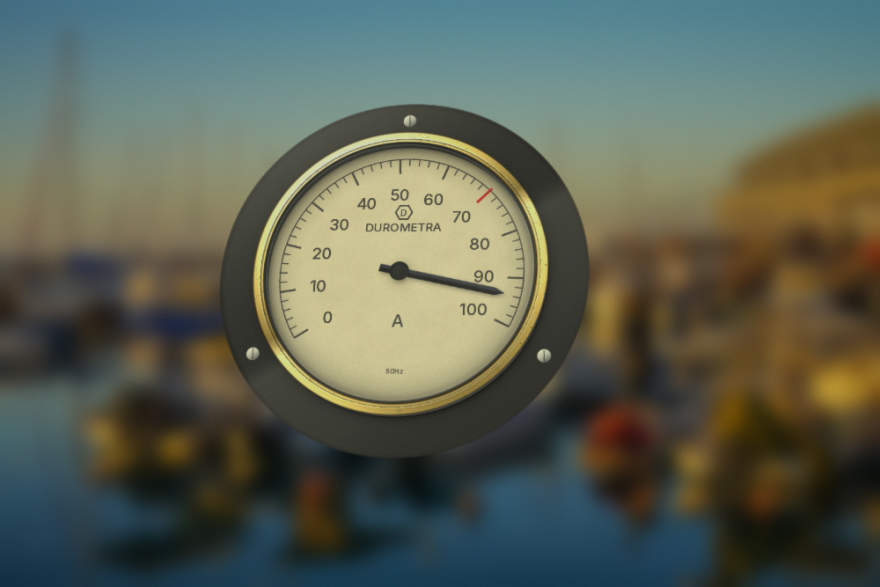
94 (A)
